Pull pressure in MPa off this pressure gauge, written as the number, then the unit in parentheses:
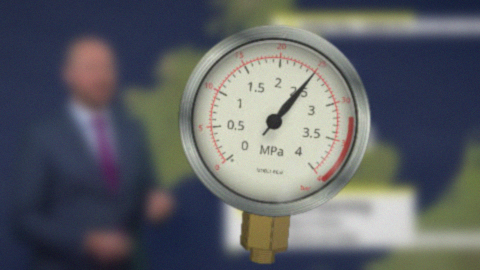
2.5 (MPa)
